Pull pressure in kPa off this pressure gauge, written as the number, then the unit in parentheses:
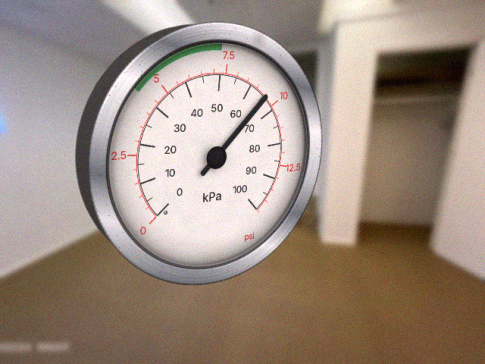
65 (kPa)
